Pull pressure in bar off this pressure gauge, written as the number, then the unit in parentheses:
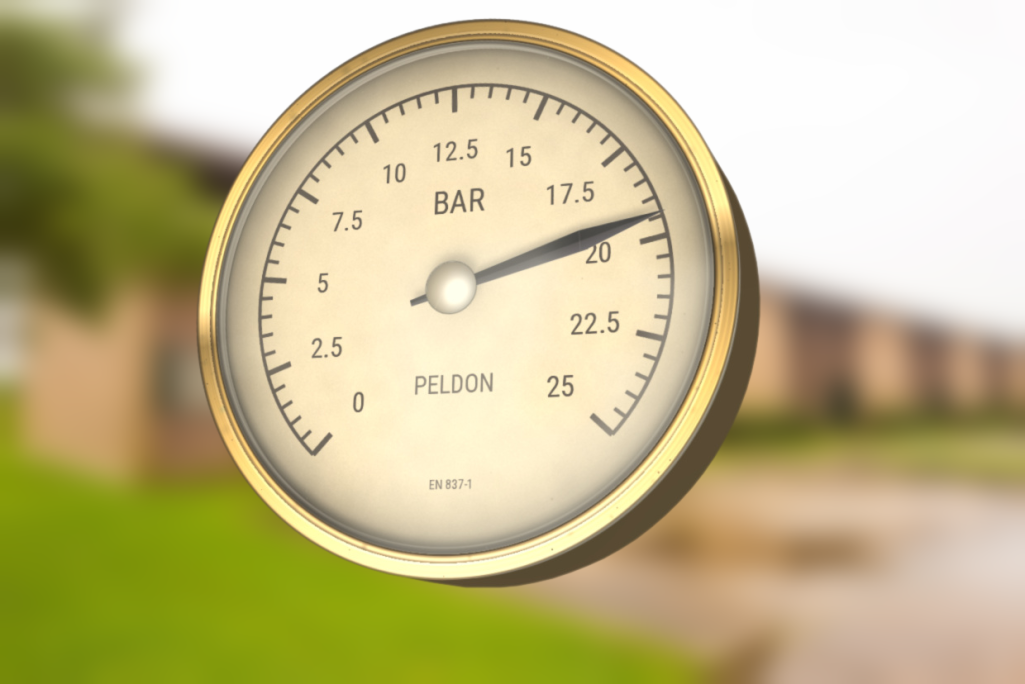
19.5 (bar)
